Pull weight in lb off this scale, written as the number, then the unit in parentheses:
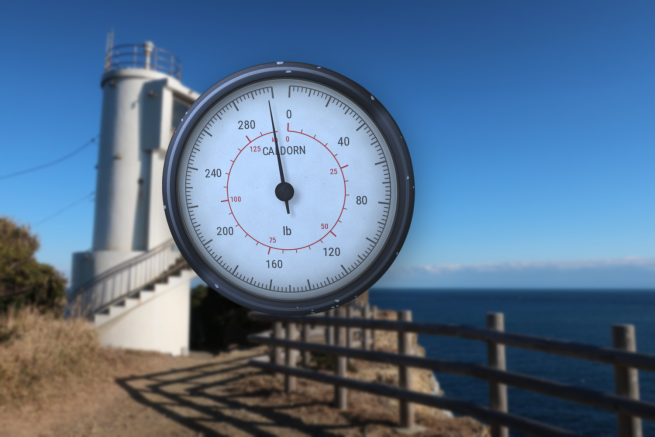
298 (lb)
